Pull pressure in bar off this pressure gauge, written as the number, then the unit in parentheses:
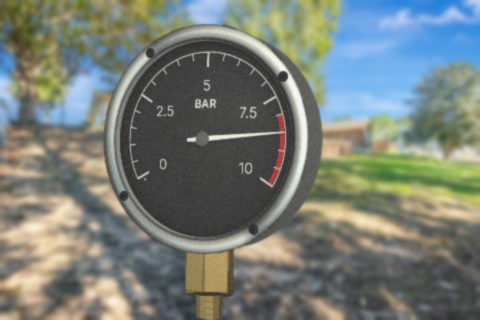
8.5 (bar)
